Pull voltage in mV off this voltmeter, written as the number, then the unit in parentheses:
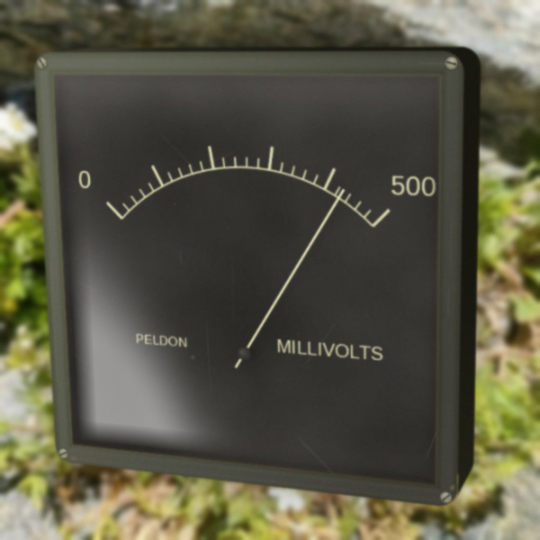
430 (mV)
